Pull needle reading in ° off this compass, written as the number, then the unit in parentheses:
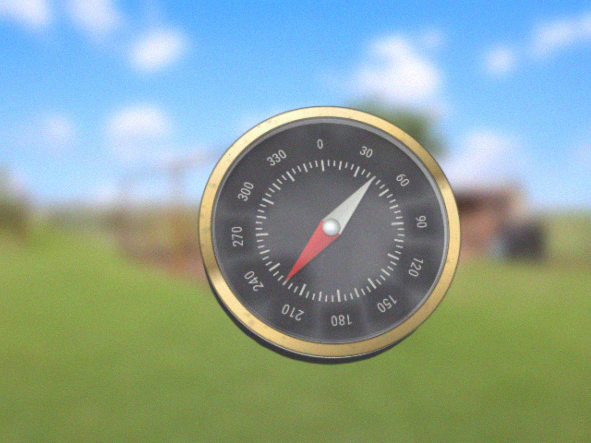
225 (°)
